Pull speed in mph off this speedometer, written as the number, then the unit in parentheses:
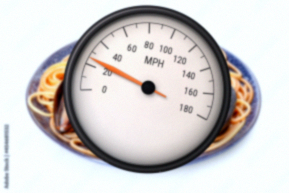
25 (mph)
